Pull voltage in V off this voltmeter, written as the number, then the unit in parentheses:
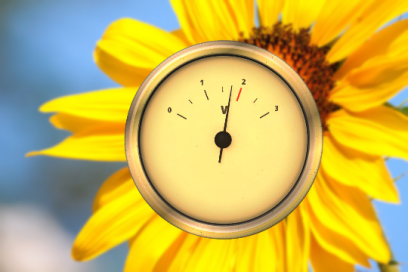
1.75 (V)
